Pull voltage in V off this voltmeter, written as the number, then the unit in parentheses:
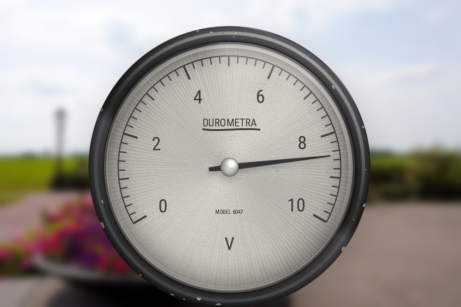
8.5 (V)
